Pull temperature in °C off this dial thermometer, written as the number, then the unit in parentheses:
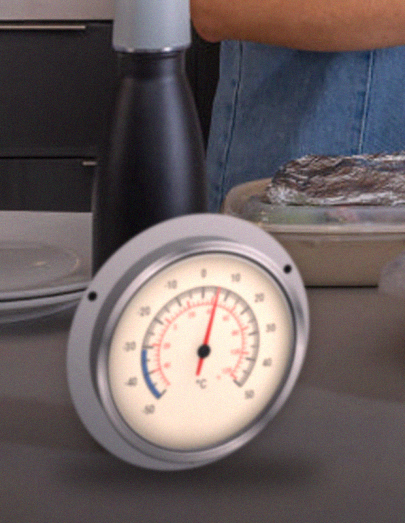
5 (°C)
